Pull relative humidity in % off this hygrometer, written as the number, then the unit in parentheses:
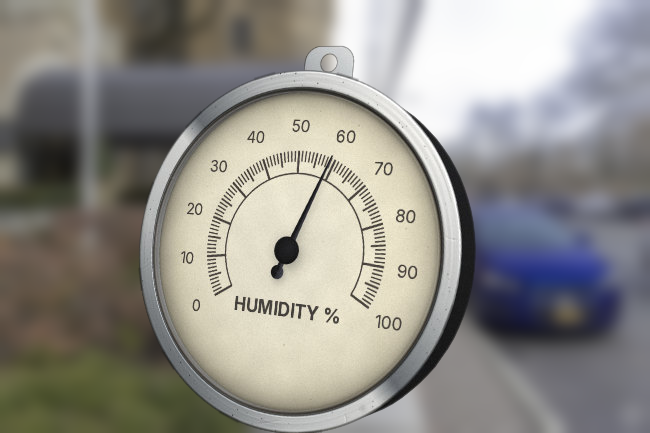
60 (%)
